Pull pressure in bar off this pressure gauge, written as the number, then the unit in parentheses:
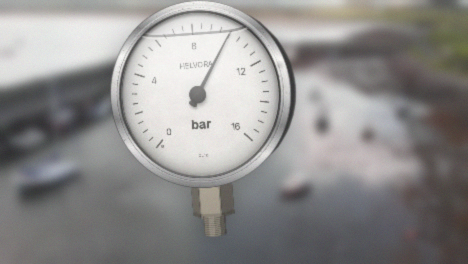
10 (bar)
